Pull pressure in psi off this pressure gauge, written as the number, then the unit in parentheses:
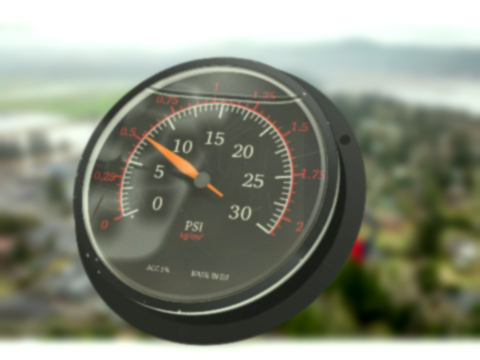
7.5 (psi)
